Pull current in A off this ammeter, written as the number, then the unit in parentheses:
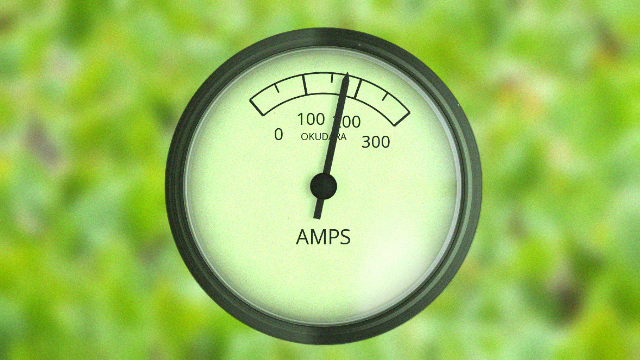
175 (A)
